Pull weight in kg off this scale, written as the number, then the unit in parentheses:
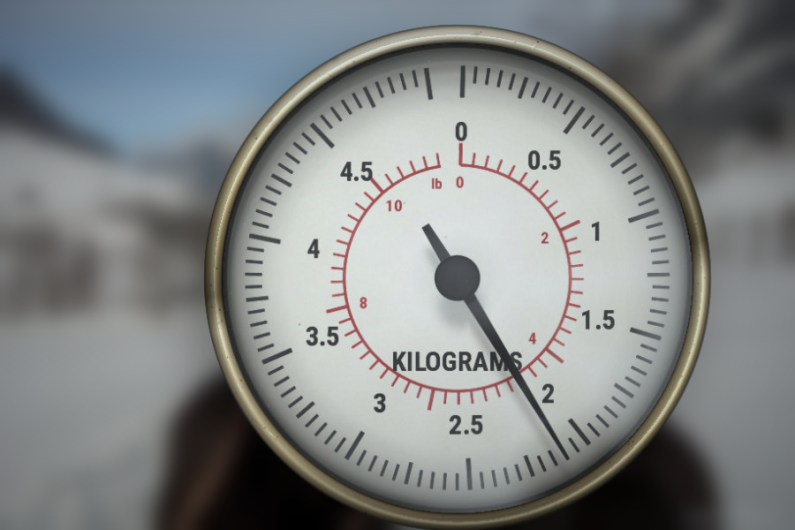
2.1 (kg)
